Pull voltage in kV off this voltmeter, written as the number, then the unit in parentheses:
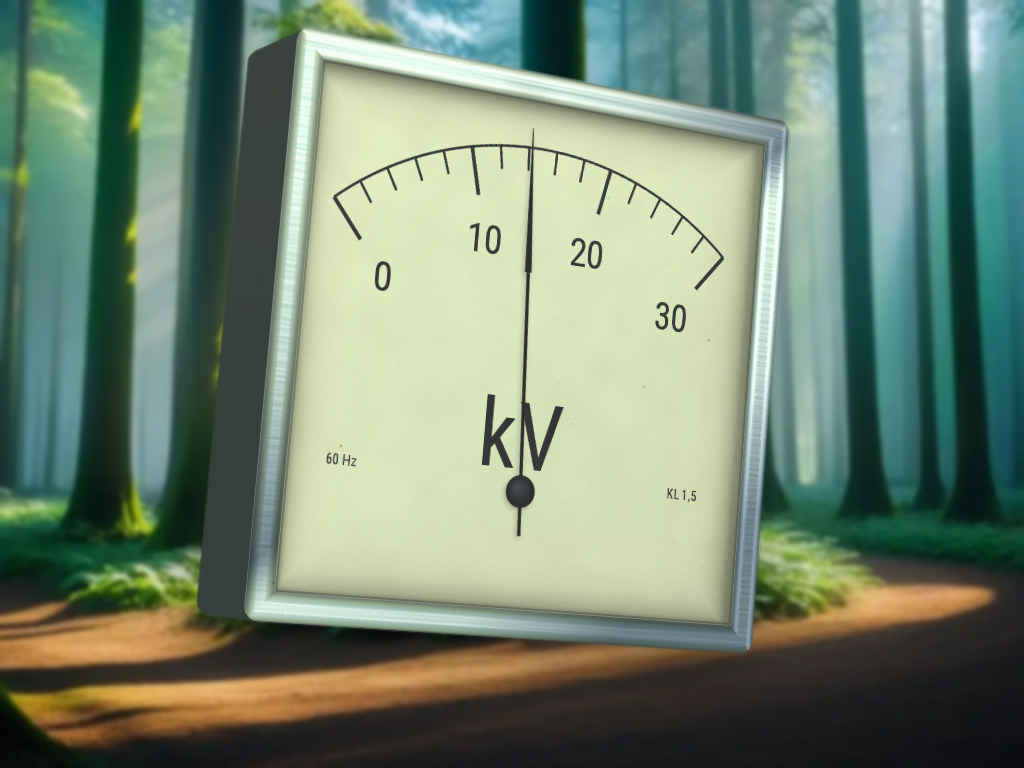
14 (kV)
